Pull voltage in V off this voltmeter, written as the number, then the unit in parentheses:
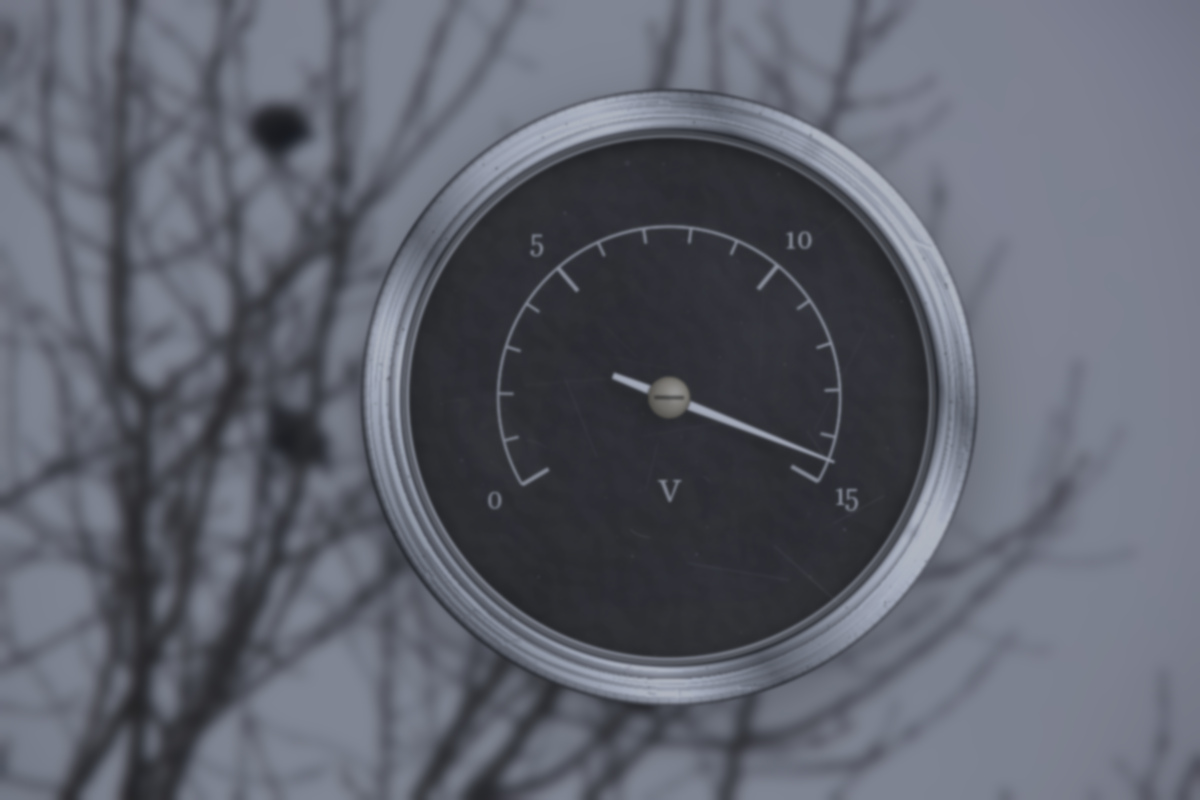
14.5 (V)
